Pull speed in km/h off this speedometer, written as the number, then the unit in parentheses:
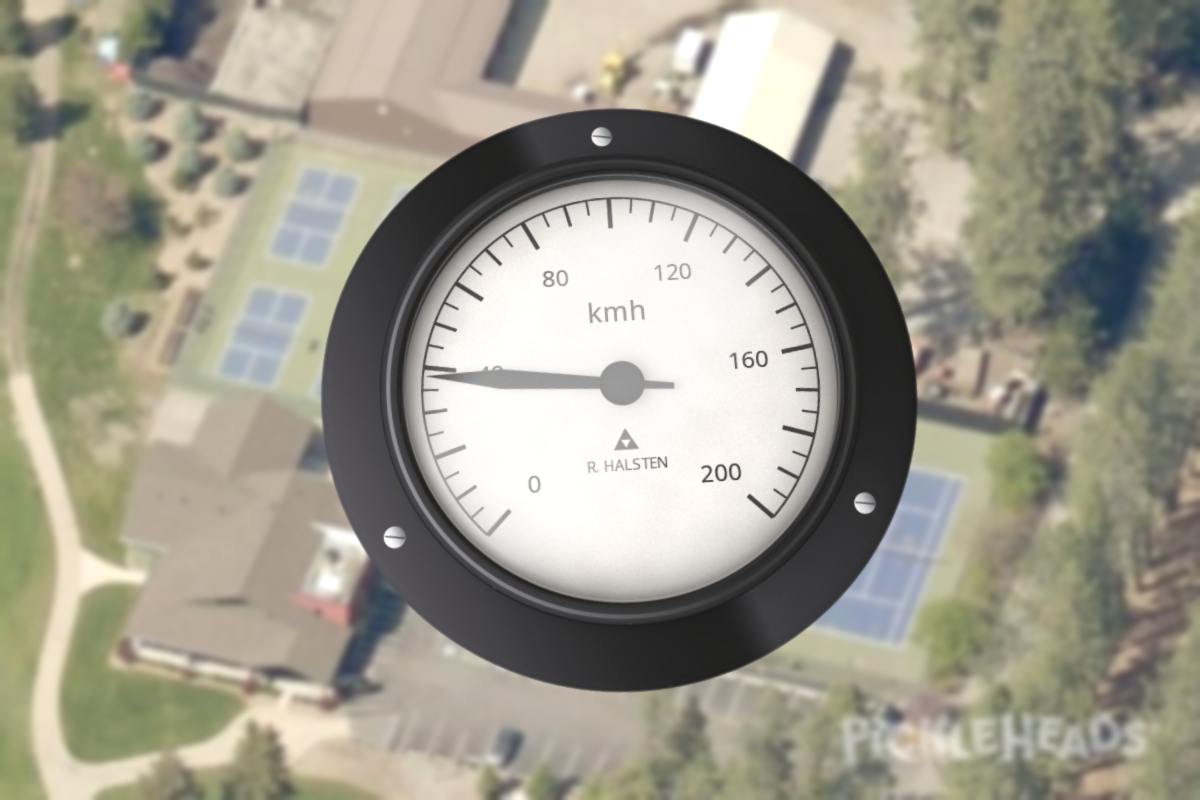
37.5 (km/h)
